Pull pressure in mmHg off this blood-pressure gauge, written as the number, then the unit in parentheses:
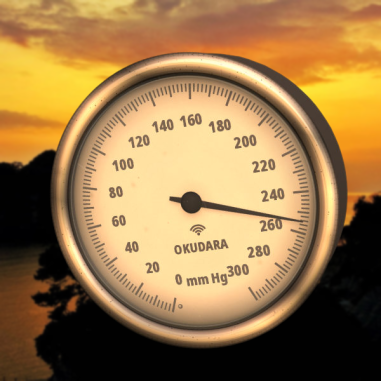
254 (mmHg)
